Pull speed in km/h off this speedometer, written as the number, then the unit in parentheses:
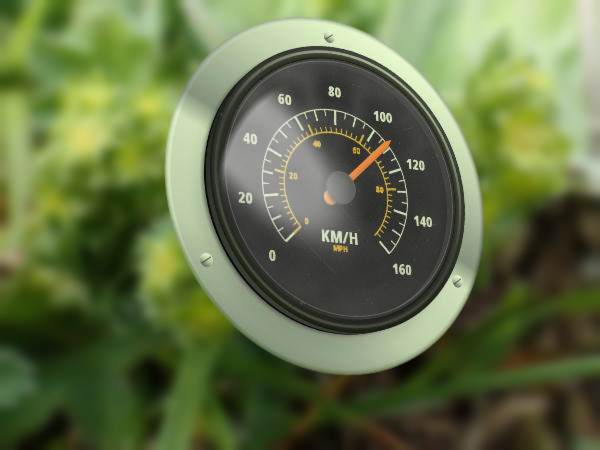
107.5 (km/h)
